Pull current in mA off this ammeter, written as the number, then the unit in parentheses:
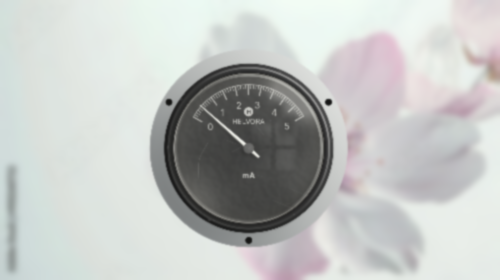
0.5 (mA)
